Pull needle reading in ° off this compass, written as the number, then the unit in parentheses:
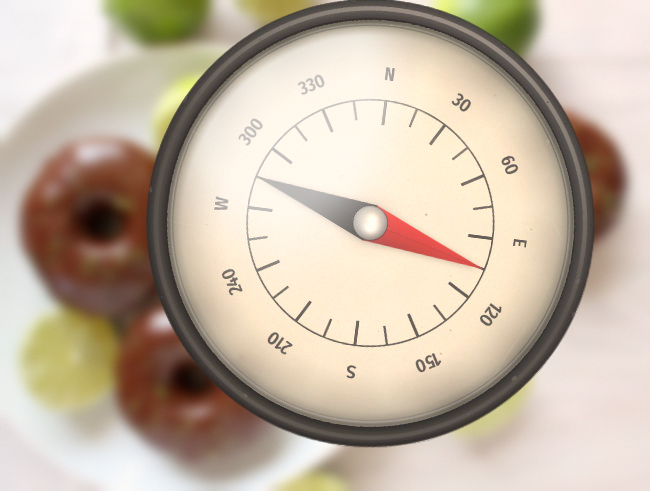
105 (°)
